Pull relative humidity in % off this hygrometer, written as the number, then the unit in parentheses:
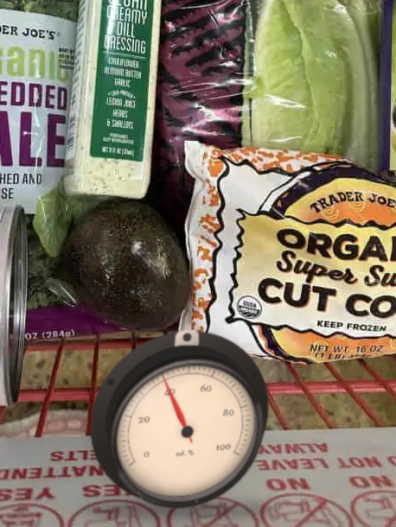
40 (%)
